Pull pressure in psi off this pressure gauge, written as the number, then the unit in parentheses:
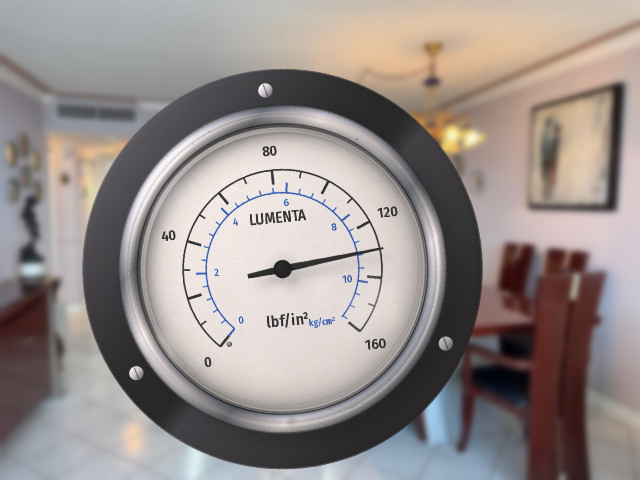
130 (psi)
